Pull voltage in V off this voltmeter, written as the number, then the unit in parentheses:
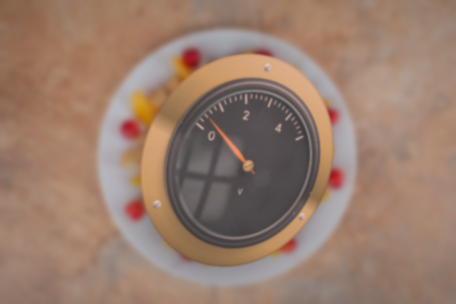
0.4 (V)
